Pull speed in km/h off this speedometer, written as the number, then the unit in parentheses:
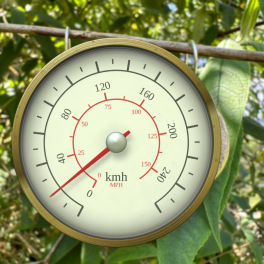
20 (km/h)
